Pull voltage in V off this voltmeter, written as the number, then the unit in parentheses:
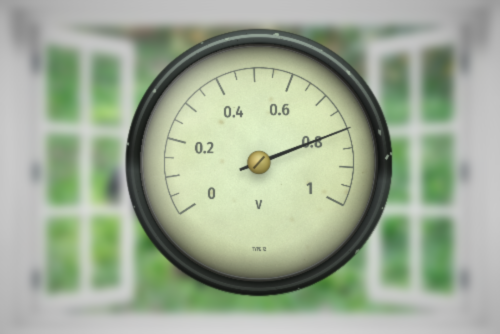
0.8 (V)
